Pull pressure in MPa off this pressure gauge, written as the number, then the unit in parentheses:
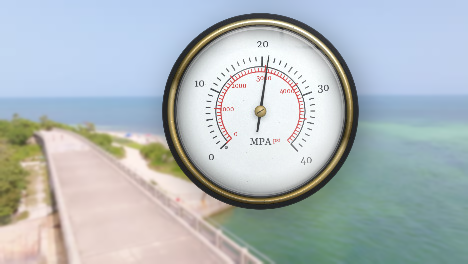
21 (MPa)
